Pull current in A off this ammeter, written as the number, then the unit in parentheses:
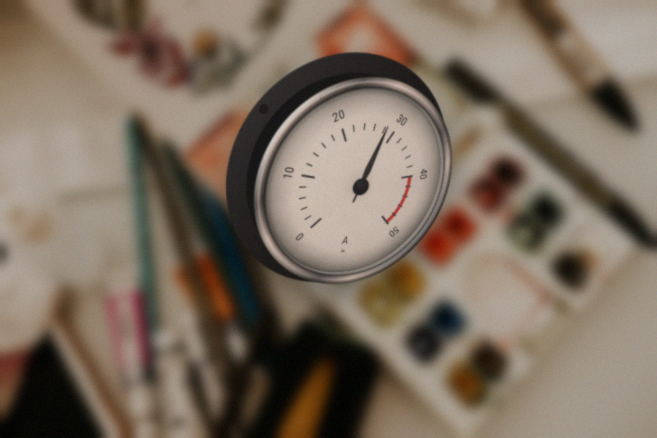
28 (A)
